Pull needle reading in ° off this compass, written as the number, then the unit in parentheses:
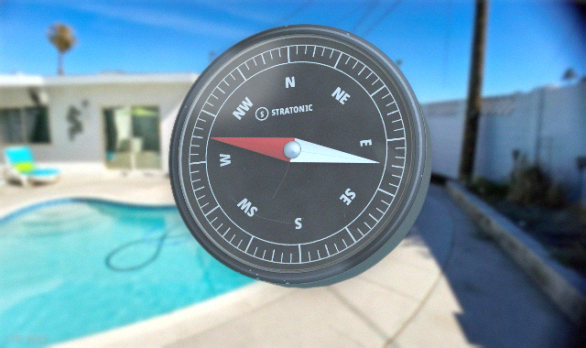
285 (°)
